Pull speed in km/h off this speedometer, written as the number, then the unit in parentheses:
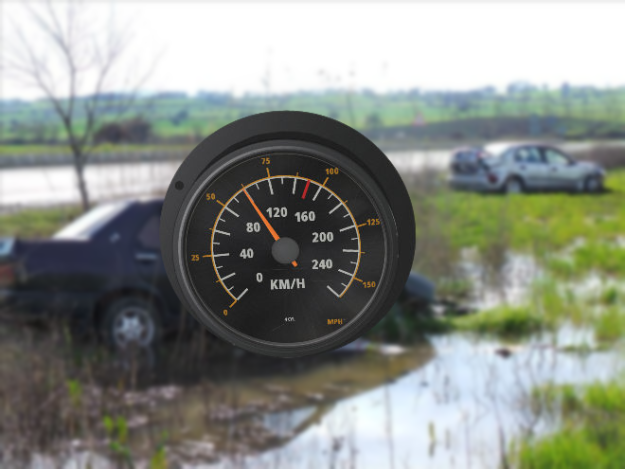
100 (km/h)
